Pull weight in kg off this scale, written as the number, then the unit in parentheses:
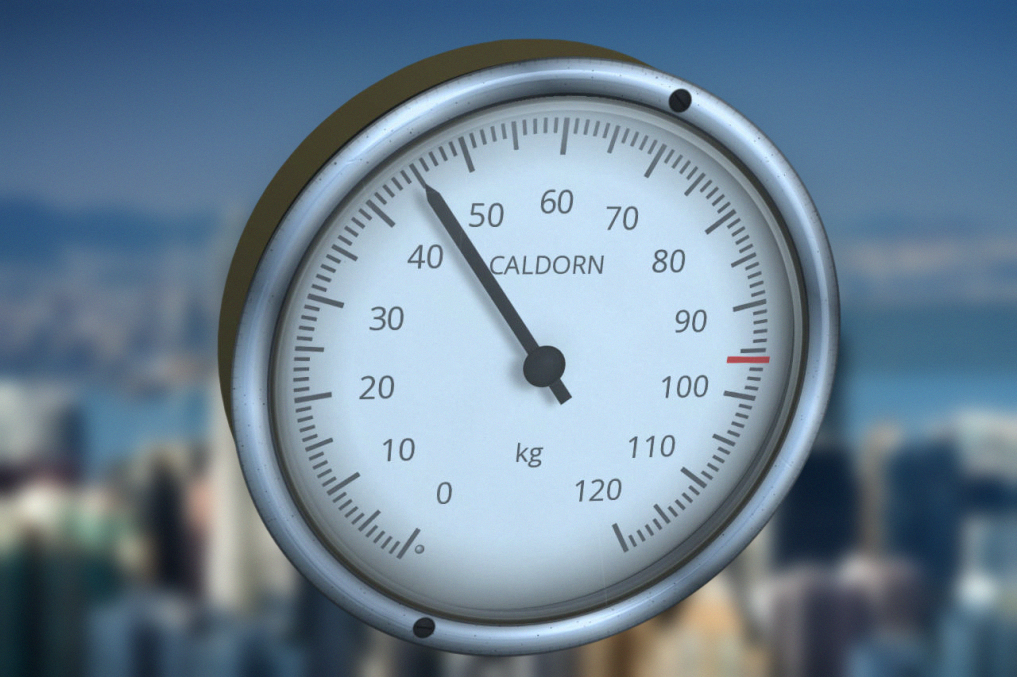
45 (kg)
